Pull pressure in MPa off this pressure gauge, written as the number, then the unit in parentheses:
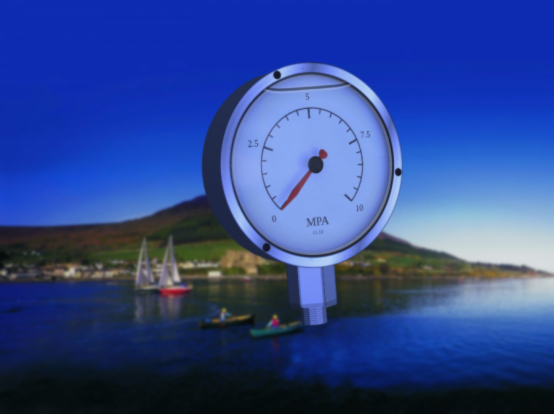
0 (MPa)
